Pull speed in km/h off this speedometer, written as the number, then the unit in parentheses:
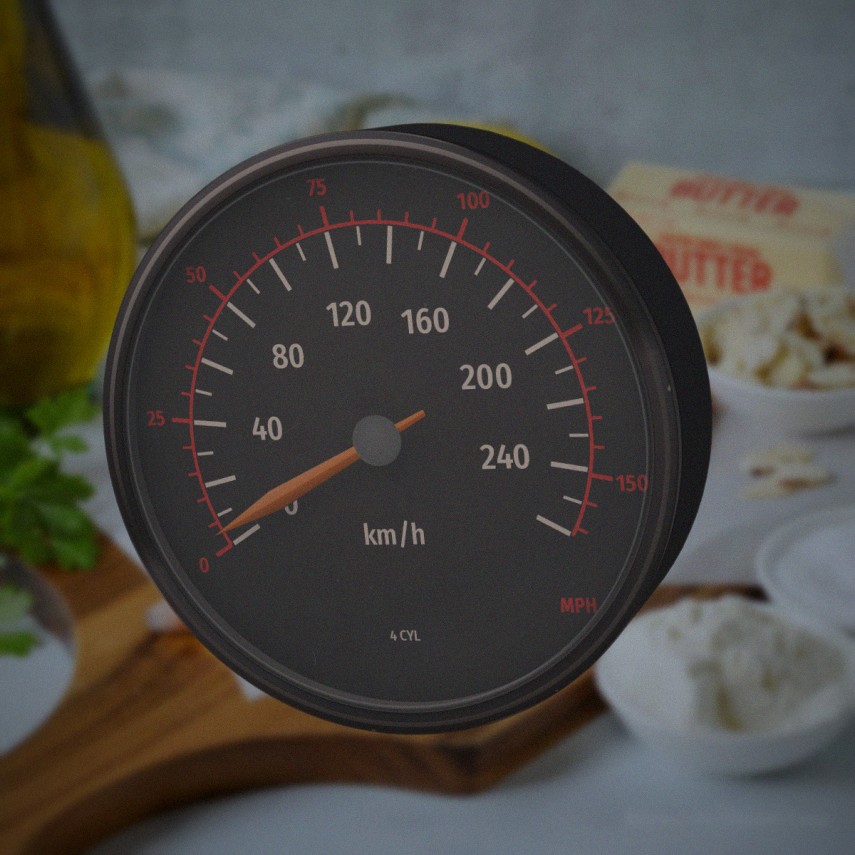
5 (km/h)
